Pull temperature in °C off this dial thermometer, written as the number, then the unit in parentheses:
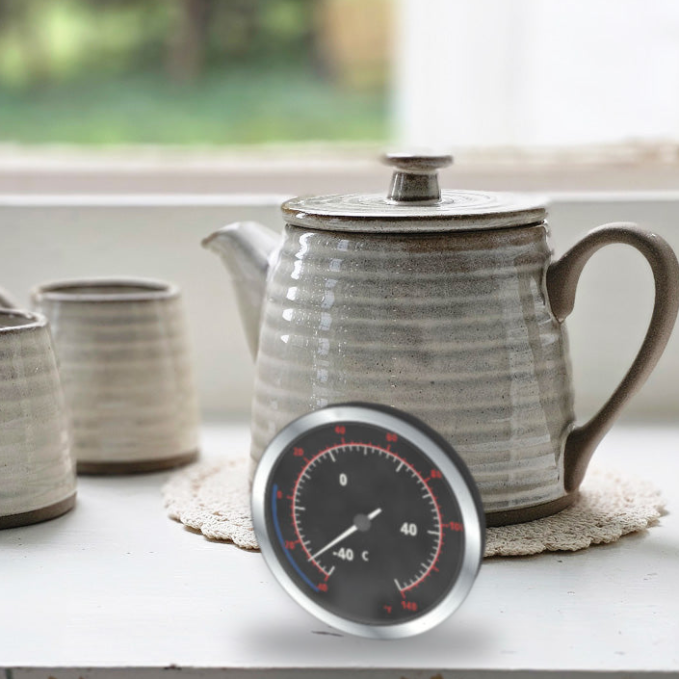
-34 (°C)
